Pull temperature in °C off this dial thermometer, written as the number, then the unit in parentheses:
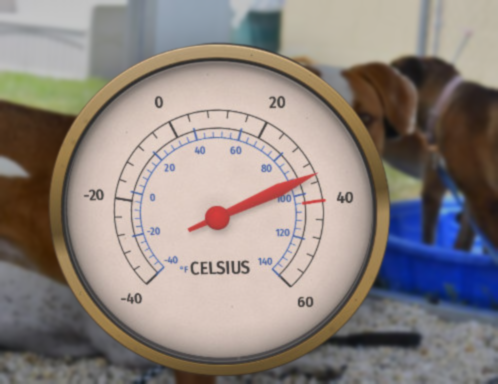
34 (°C)
